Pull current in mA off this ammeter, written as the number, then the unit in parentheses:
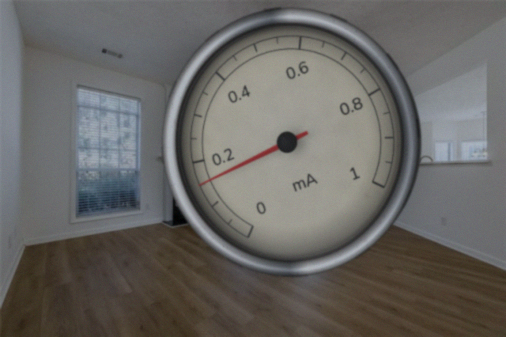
0.15 (mA)
